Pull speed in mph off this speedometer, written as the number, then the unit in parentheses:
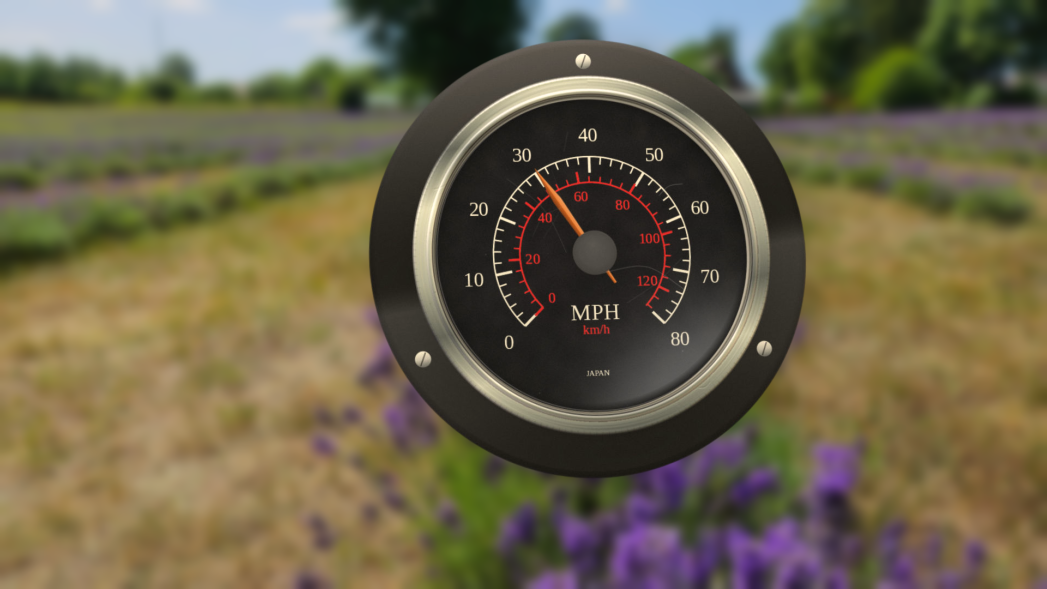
30 (mph)
